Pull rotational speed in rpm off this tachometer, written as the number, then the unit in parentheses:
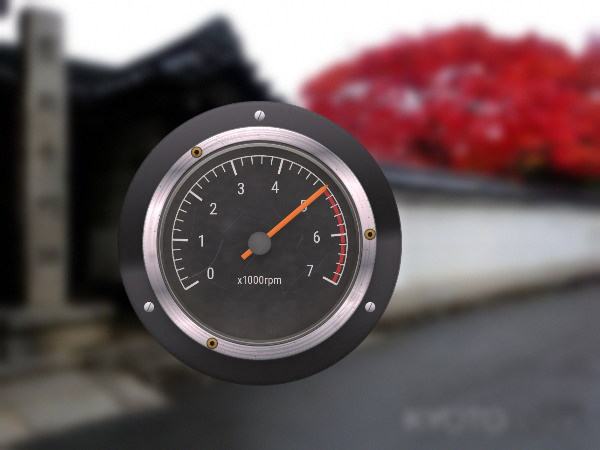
5000 (rpm)
